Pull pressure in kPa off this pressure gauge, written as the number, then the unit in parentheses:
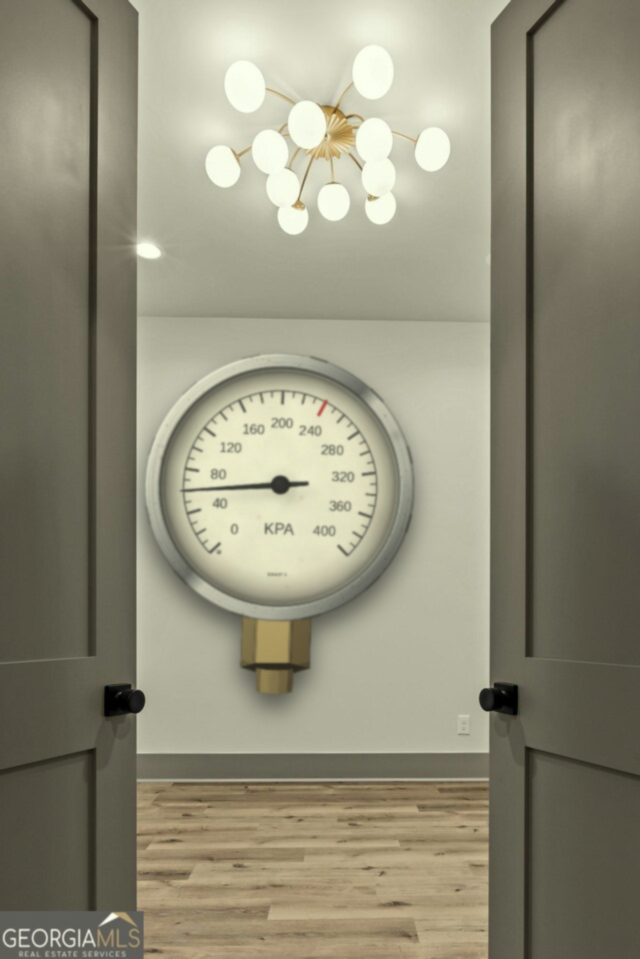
60 (kPa)
